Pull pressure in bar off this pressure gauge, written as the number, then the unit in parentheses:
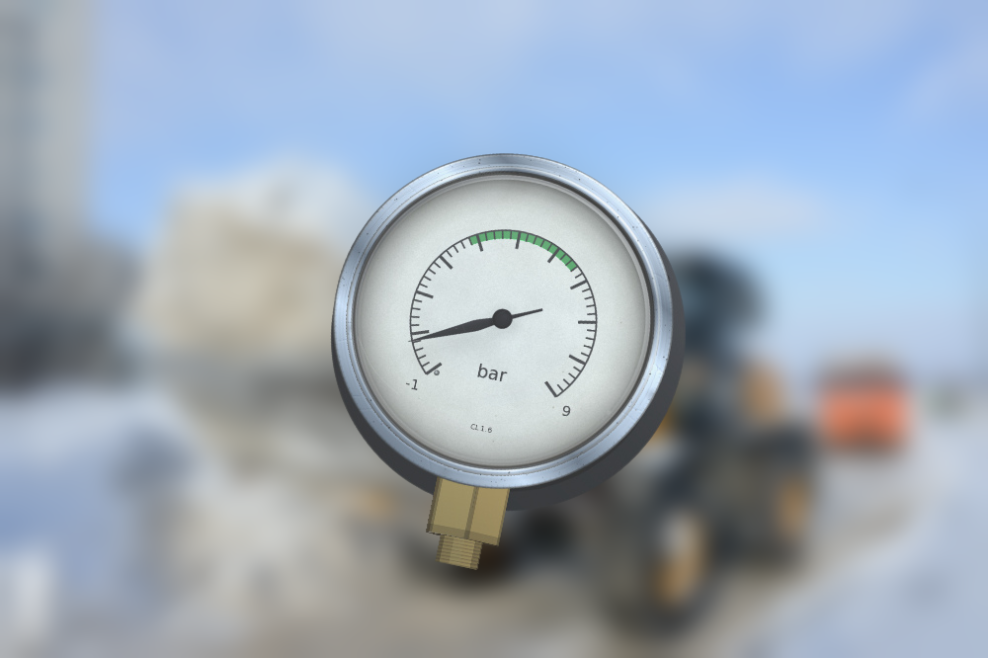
-0.2 (bar)
